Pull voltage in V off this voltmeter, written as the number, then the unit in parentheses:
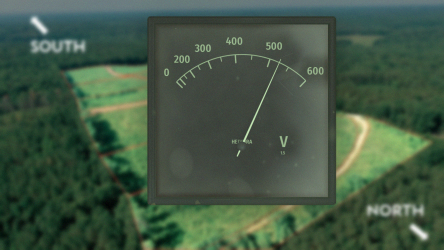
525 (V)
